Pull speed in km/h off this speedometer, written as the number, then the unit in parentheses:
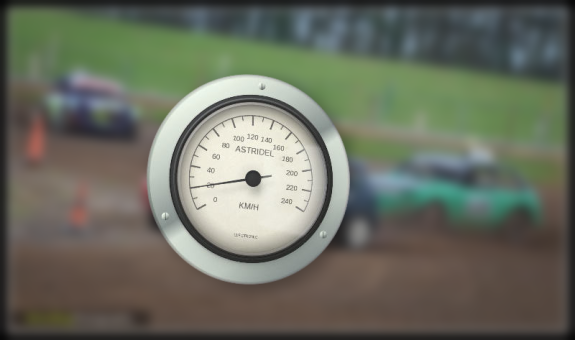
20 (km/h)
